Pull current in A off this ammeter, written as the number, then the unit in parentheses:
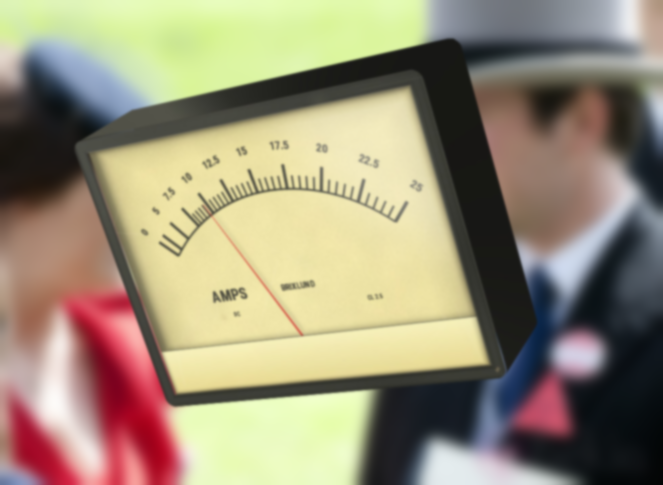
10 (A)
